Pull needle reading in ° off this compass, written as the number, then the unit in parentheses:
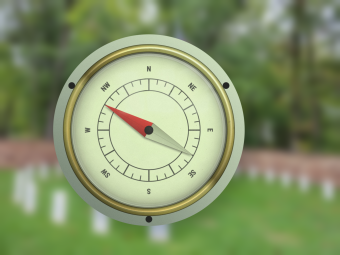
300 (°)
